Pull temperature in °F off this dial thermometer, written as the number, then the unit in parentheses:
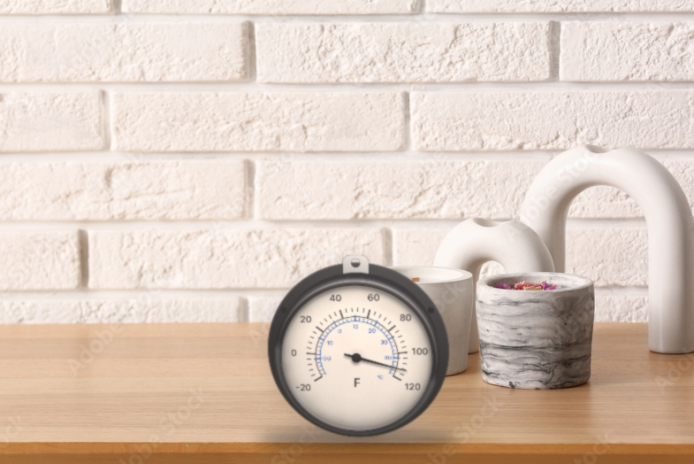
112 (°F)
